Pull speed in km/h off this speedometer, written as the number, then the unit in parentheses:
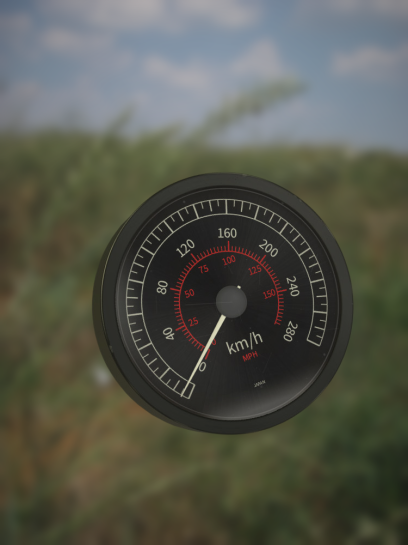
5 (km/h)
